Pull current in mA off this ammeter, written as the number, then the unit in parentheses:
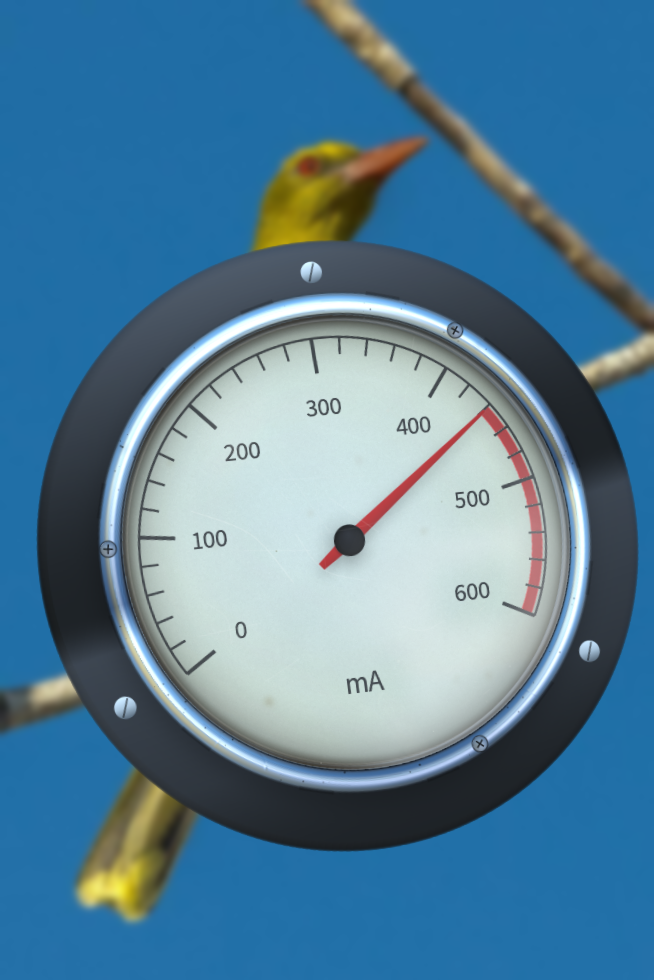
440 (mA)
